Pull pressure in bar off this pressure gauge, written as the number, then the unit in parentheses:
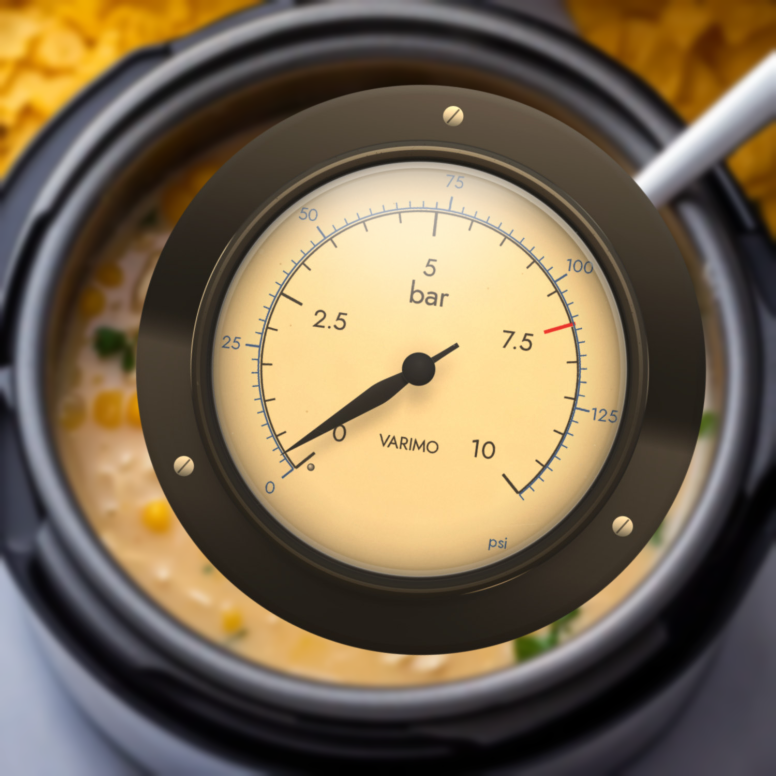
0.25 (bar)
